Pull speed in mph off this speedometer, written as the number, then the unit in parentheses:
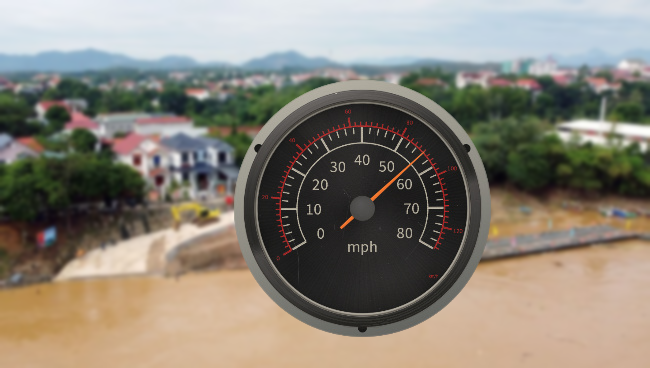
56 (mph)
